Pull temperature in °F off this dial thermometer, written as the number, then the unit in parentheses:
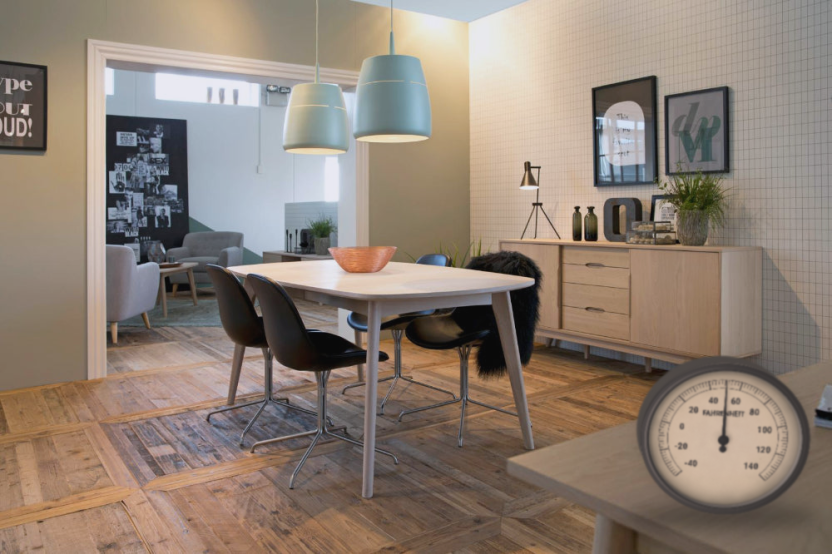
50 (°F)
